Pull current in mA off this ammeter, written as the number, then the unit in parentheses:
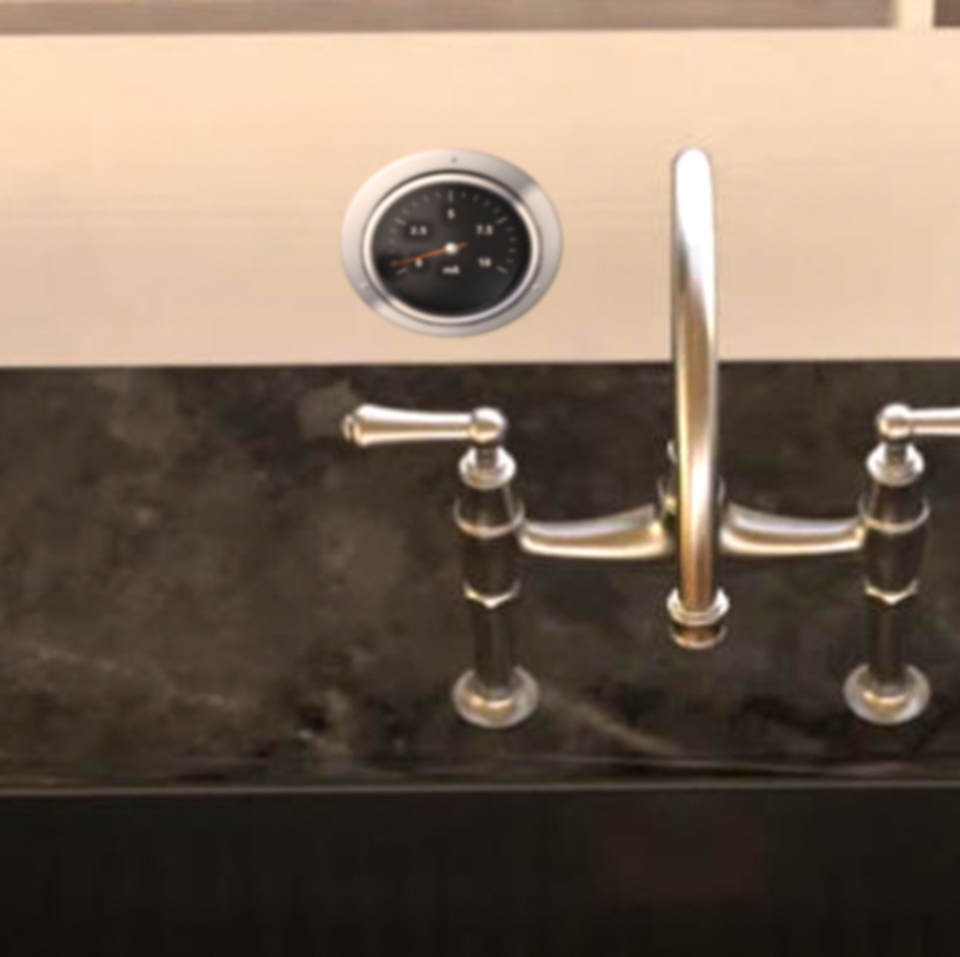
0.5 (mA)
